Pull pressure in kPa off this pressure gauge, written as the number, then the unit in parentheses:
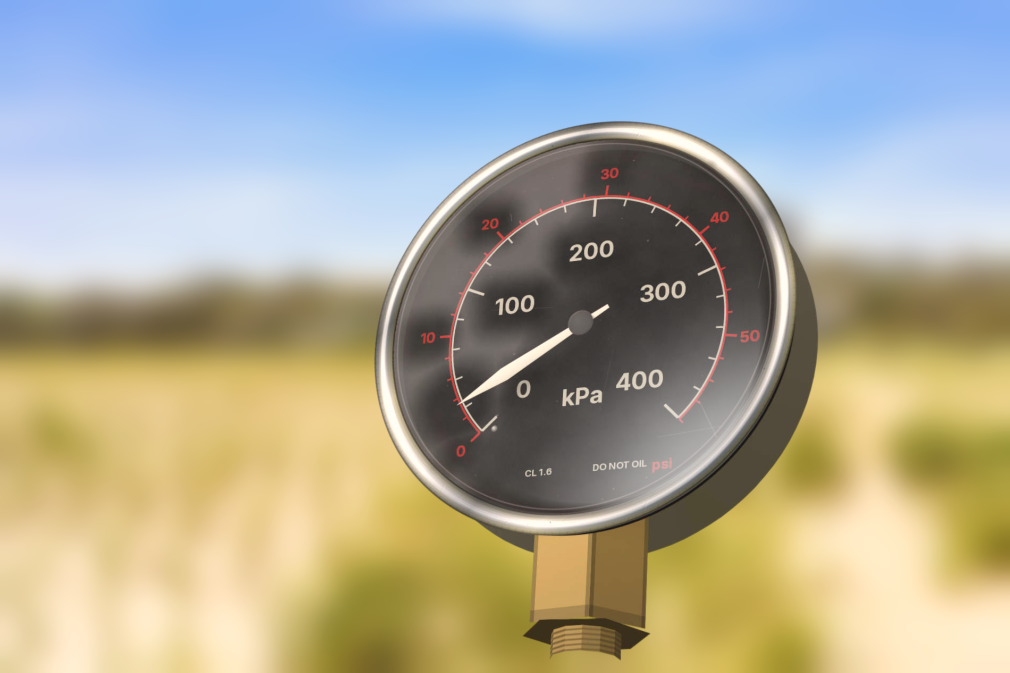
20 (kPa)
